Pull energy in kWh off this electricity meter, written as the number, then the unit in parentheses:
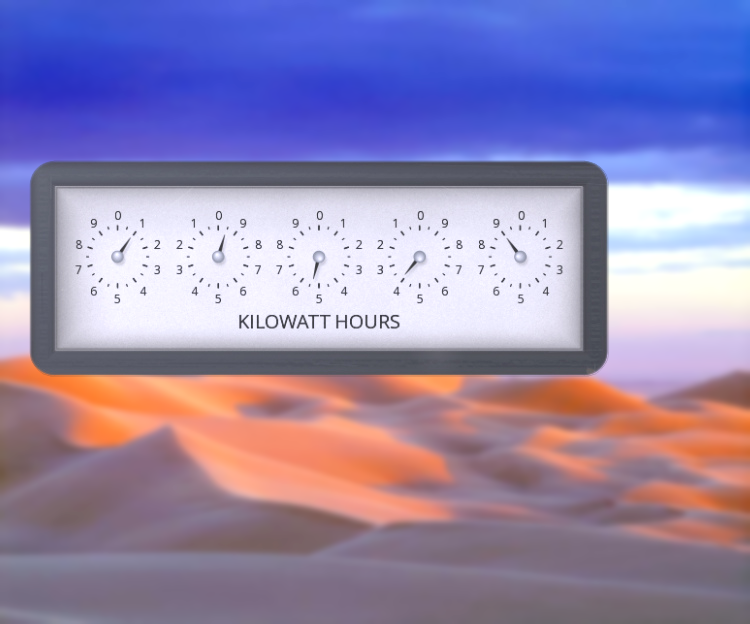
9539 (kWh)
